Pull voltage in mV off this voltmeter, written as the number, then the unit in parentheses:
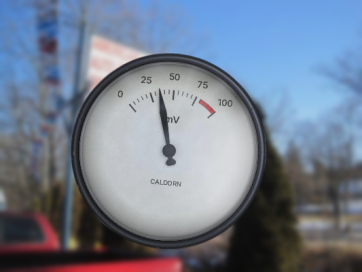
35 (mV)
